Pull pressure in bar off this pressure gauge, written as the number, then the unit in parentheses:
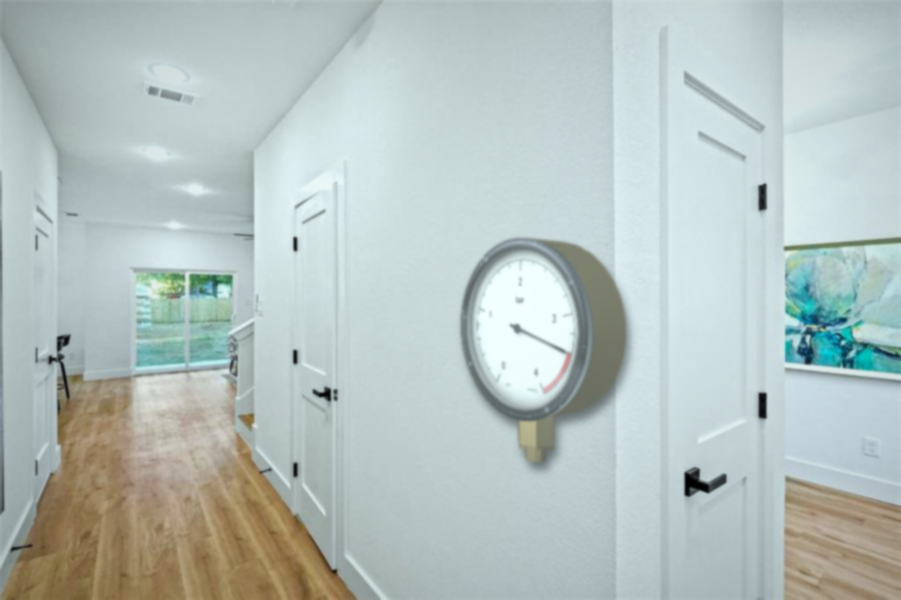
3.4 (bar)
